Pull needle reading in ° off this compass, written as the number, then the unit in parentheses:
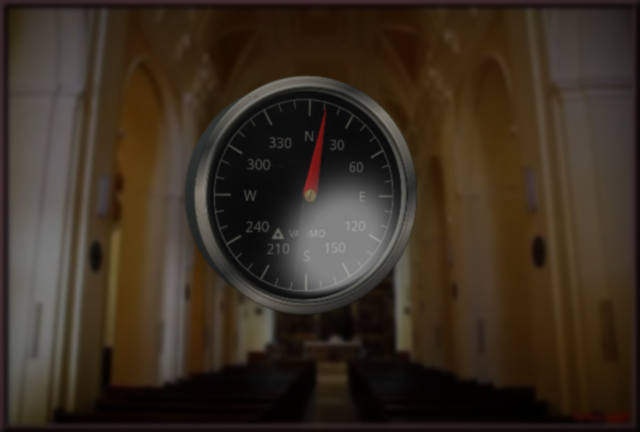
10 (°)
